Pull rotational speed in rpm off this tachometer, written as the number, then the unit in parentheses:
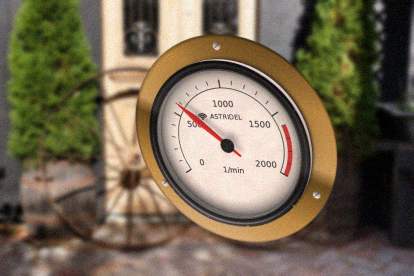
600 (rpm)
